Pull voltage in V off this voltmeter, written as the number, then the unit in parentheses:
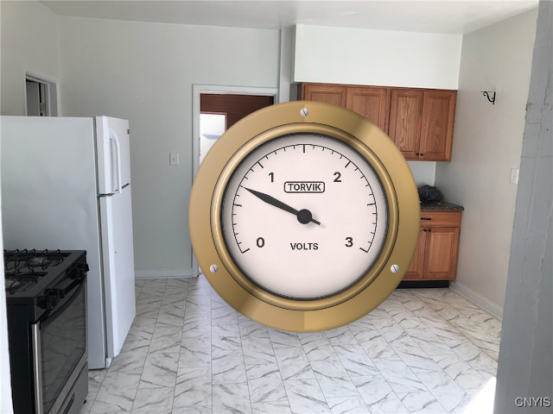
0.7 (V)
